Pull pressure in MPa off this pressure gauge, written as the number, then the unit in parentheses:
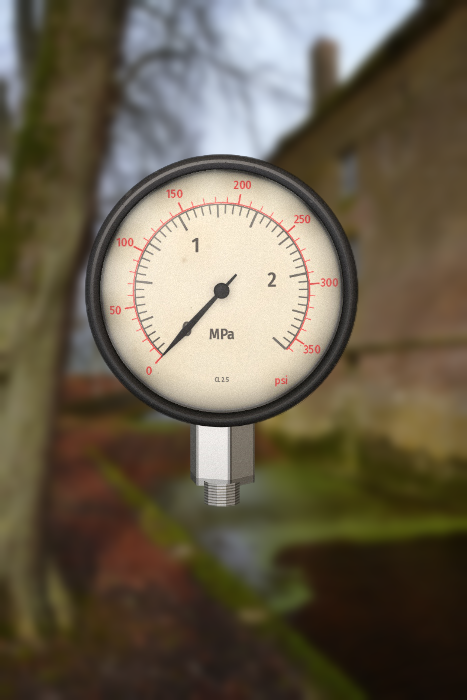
0 (MPa)
